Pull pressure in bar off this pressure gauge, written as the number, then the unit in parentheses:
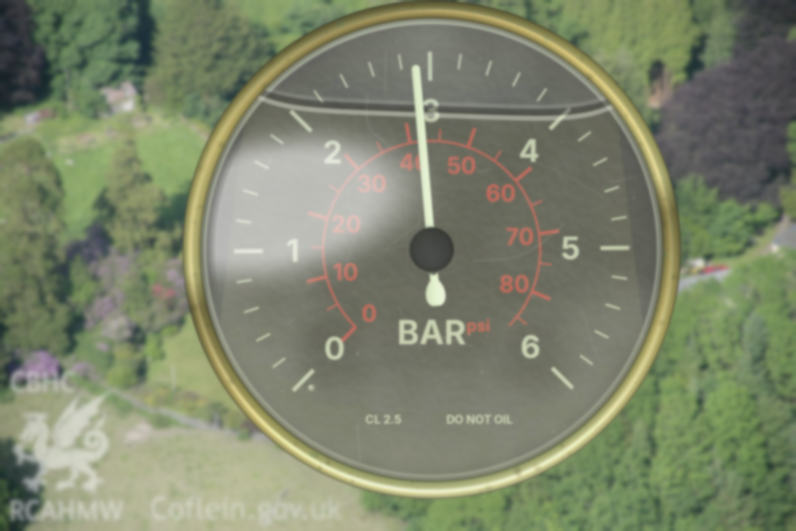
2.9 (bar)
